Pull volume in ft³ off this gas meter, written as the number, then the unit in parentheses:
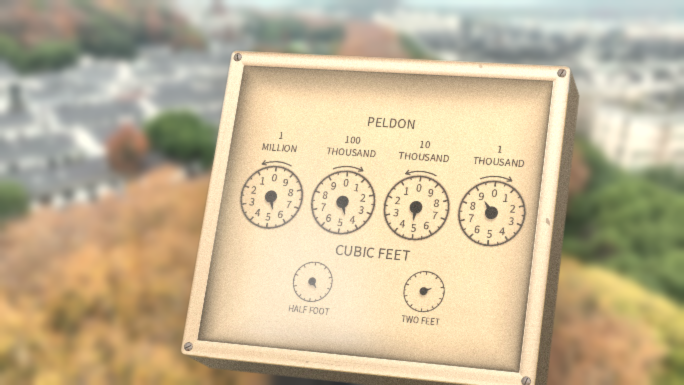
544900 (ft³)
